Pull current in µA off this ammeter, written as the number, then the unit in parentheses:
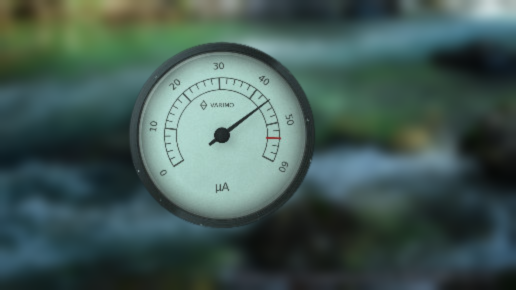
44 (µA)
